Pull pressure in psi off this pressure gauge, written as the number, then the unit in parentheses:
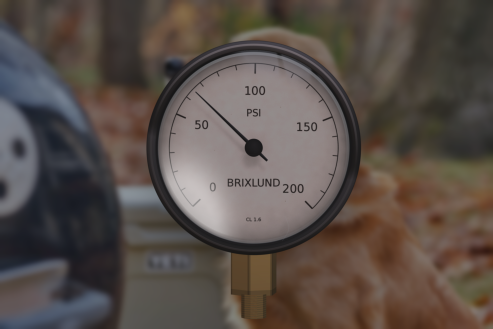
65 (psi)
